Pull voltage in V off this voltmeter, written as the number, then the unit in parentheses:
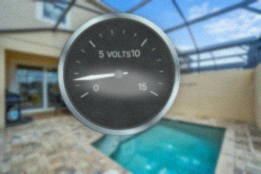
1.5 (V)
